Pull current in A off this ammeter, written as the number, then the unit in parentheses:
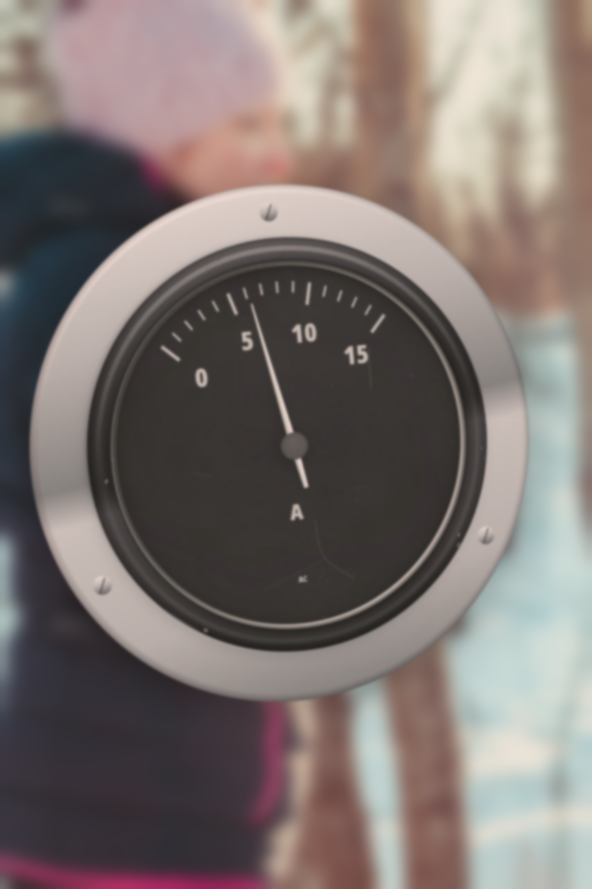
6 (A)
